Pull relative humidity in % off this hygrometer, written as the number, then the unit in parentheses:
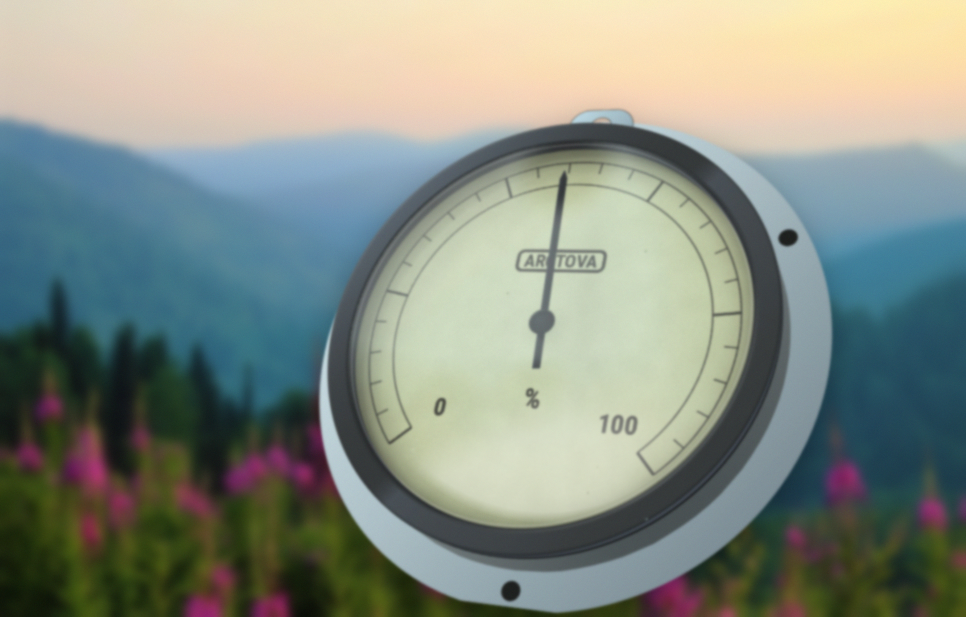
48 (%)
